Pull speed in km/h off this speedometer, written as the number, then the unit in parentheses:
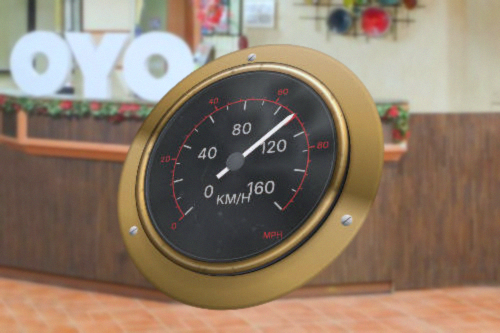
110 (km/h)
